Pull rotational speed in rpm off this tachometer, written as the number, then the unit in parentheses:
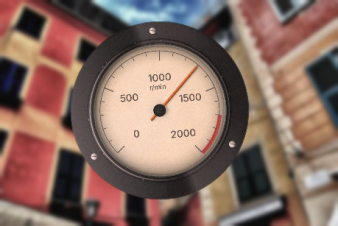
1300 (rpm)
